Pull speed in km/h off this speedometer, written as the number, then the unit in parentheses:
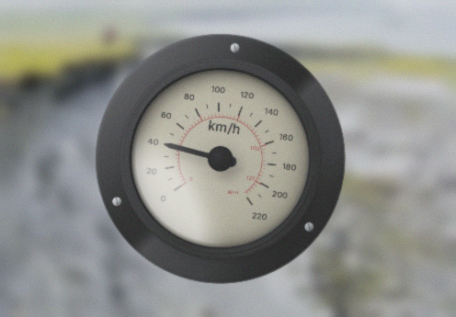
40 (km/h)
